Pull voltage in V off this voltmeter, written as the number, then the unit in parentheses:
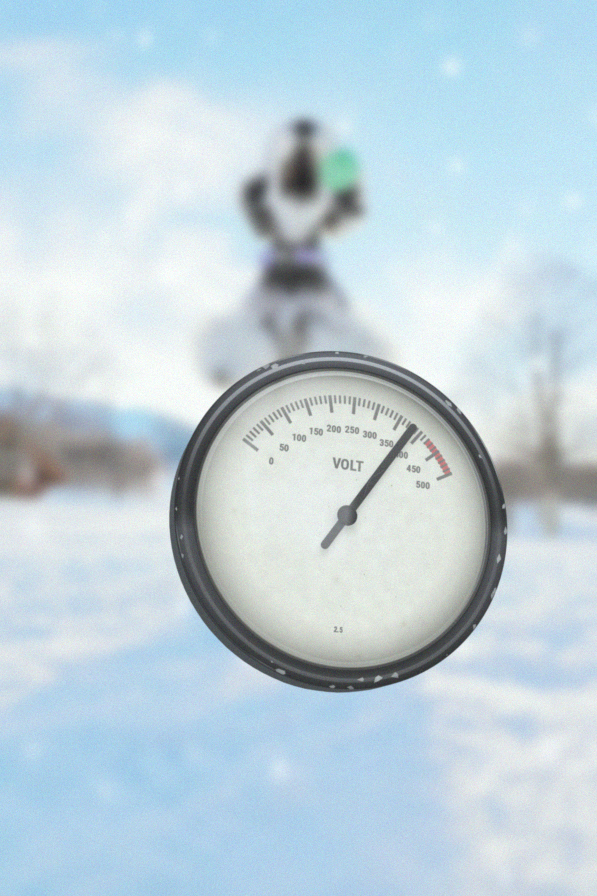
380 (V)
